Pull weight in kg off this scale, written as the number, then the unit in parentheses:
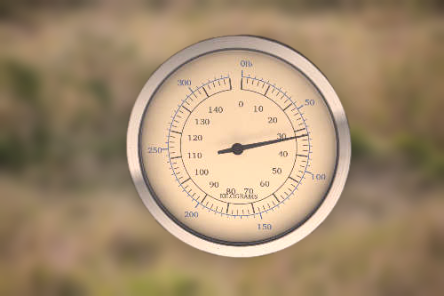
32 (kg)
